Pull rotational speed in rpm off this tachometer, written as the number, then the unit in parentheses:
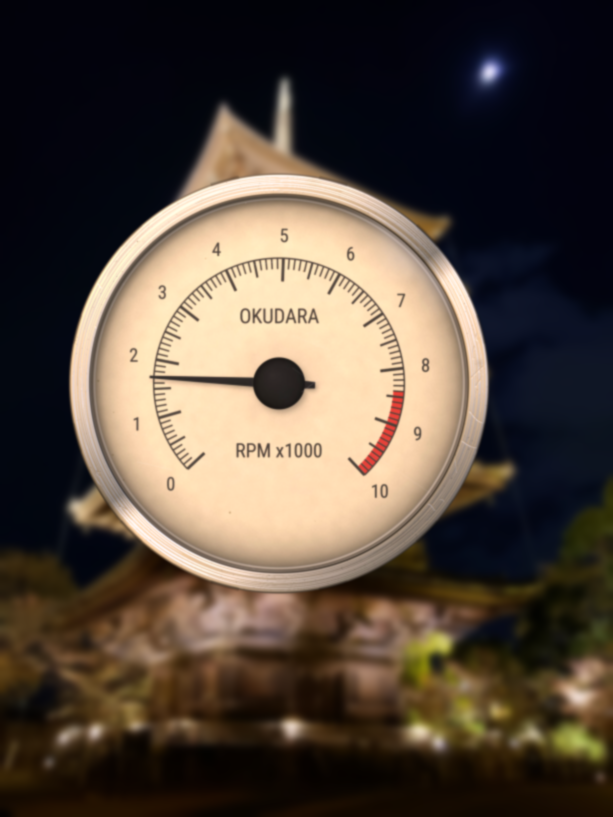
1700 (rpm)
